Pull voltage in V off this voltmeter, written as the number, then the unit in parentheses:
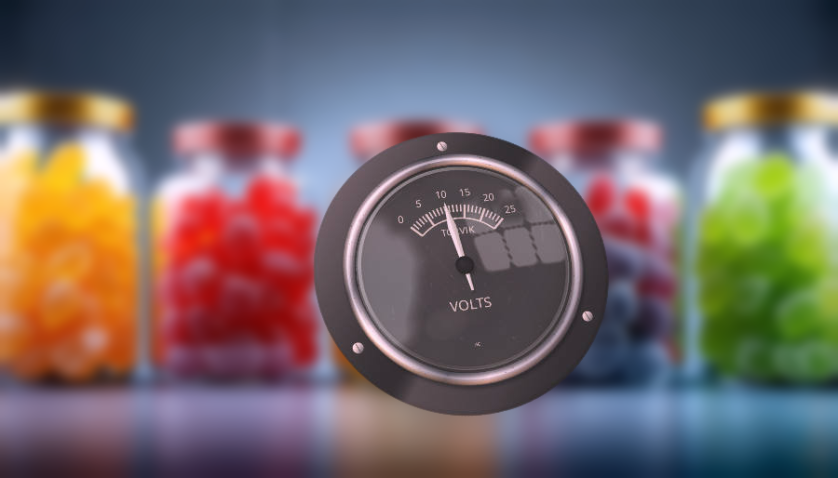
10 (V)
